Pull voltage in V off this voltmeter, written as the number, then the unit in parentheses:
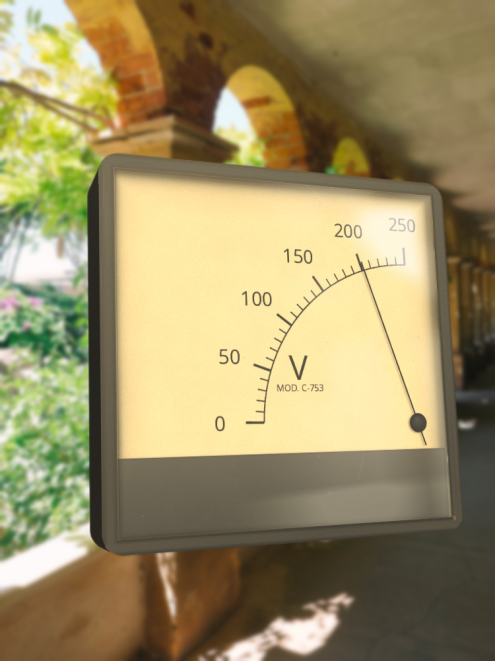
200 (V)
